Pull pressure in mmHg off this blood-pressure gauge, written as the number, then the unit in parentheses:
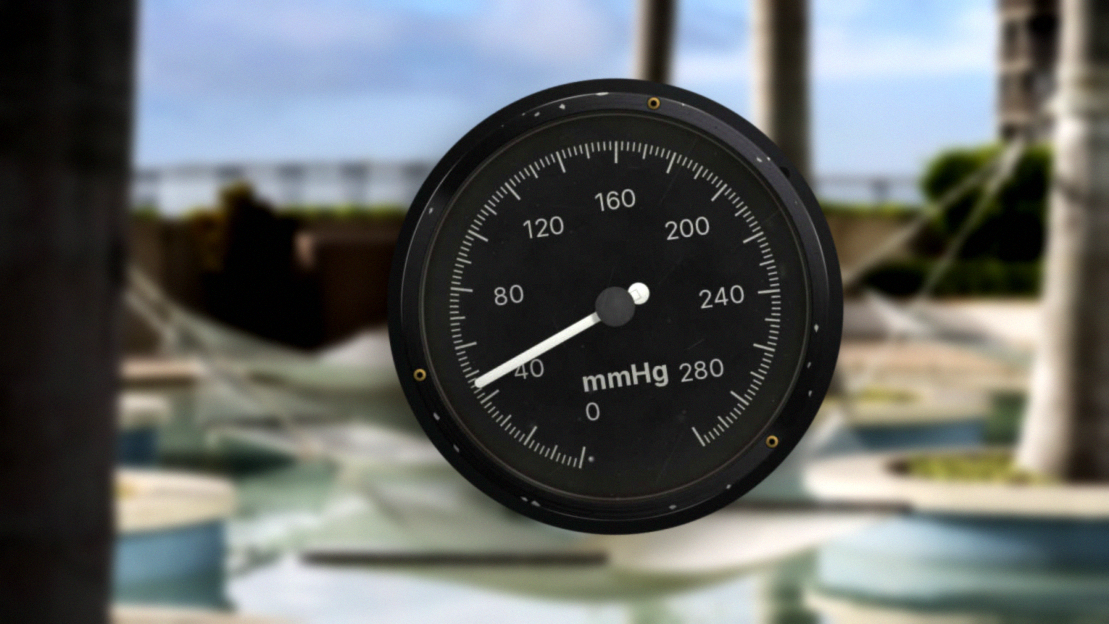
46 (mmHg)
